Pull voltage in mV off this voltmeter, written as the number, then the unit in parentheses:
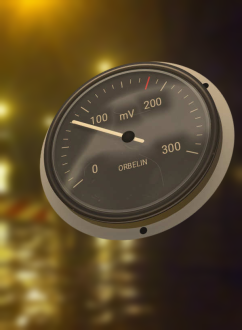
80 (mV)
